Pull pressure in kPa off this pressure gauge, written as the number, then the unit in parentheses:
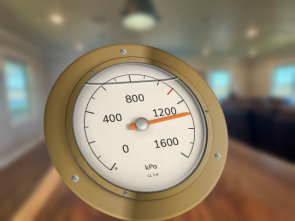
1300 (kPa)
